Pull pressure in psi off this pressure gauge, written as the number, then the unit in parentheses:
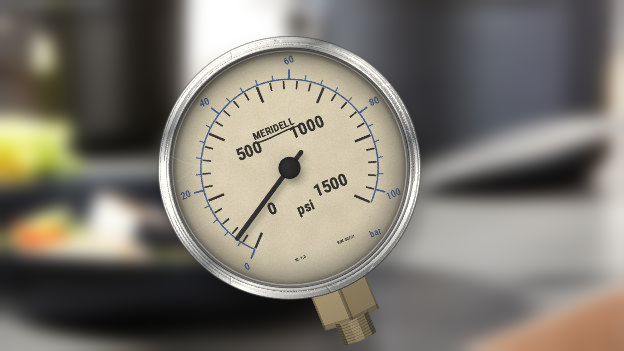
75 (psi)
